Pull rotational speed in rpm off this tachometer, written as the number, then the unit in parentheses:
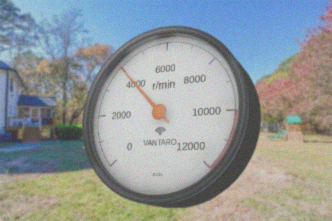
4000 (rpm)
